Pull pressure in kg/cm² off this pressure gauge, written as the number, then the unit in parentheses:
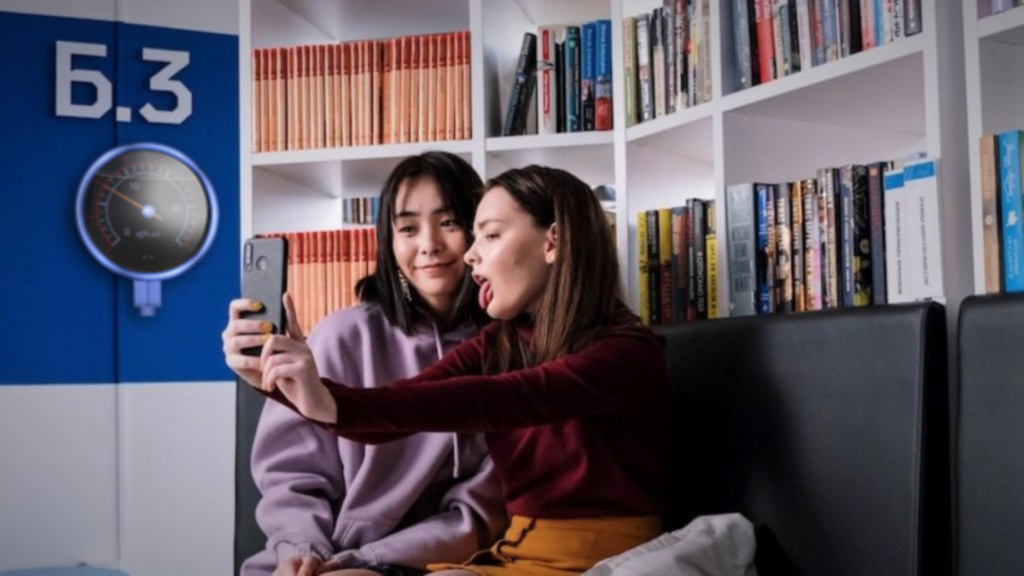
7 (kg/cm²)
